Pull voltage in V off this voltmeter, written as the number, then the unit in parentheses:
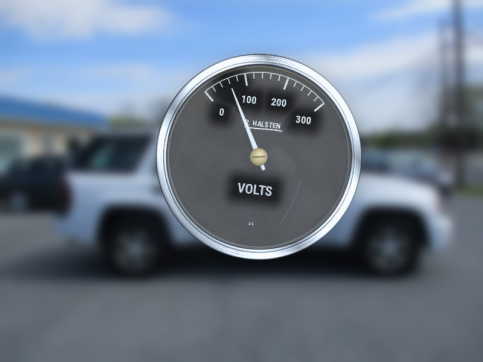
60 (V)
